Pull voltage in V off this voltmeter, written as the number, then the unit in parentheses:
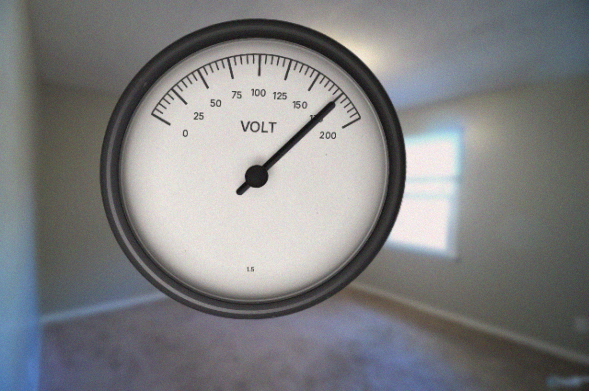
175 (V)
